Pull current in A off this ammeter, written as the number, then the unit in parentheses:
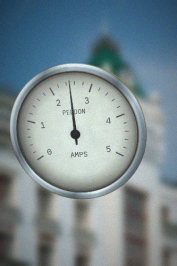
2.5 (A)
